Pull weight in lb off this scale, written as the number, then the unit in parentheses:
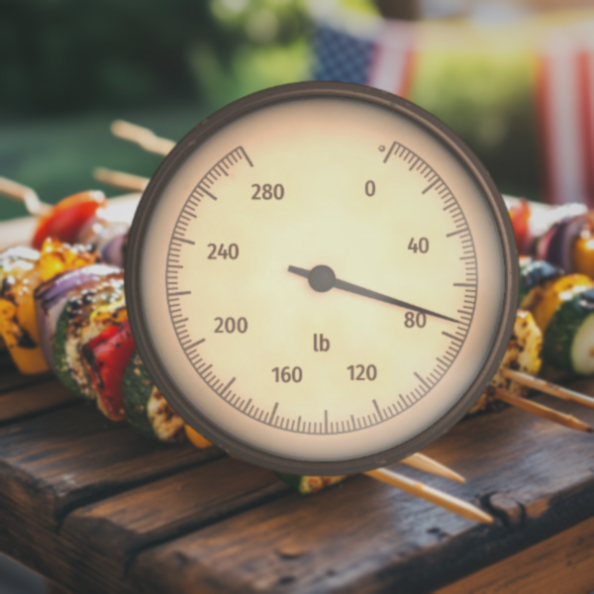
74 (lb)
